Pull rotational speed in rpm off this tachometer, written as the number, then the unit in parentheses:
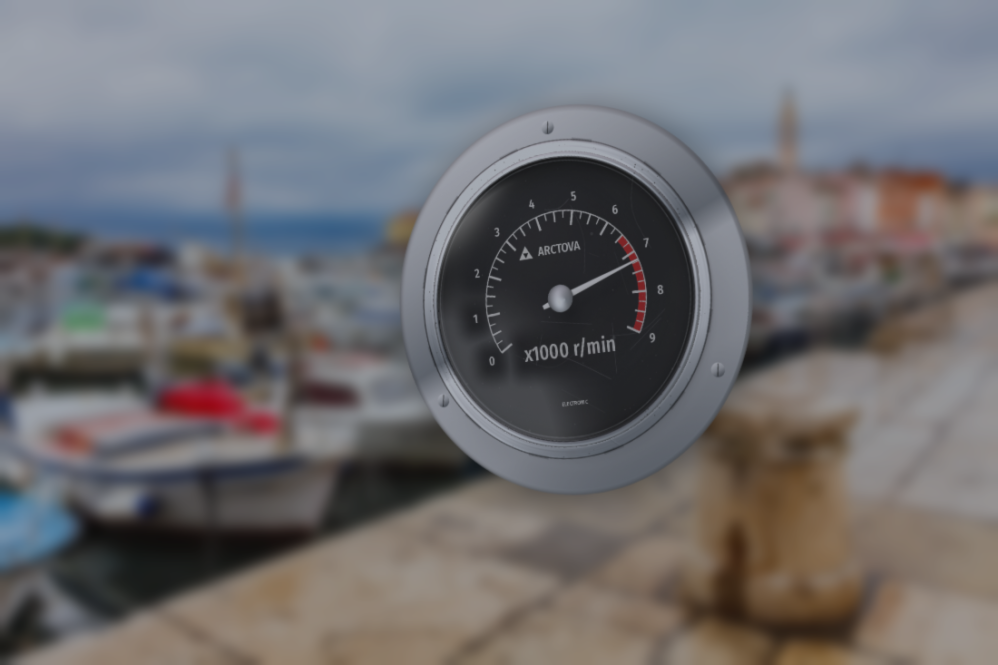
7250 (rpm)
